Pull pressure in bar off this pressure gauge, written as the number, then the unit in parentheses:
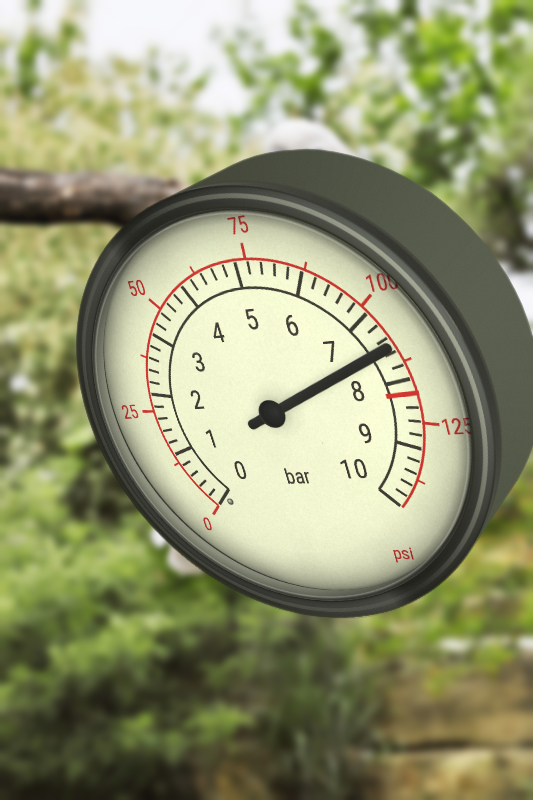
7.5 (bar)
